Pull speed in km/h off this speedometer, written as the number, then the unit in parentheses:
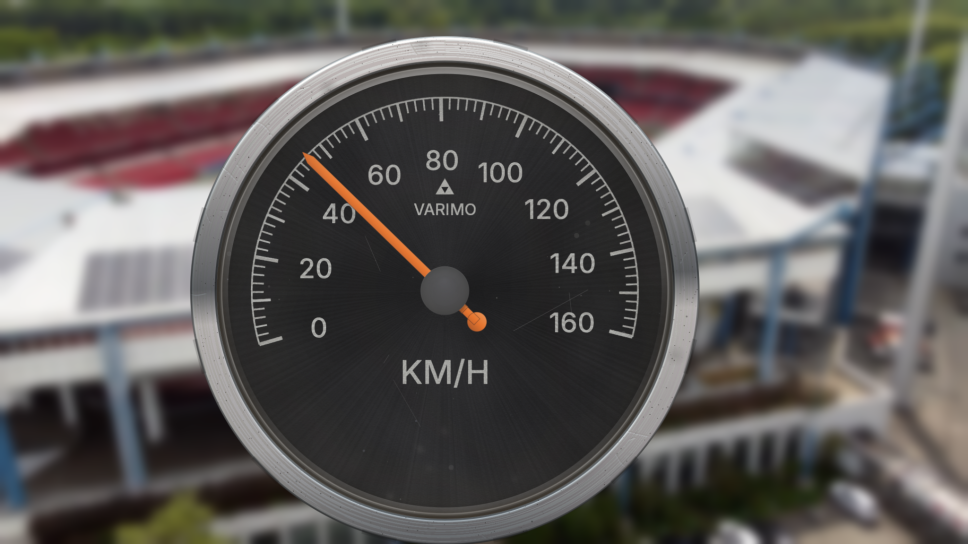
46 (km/h)
